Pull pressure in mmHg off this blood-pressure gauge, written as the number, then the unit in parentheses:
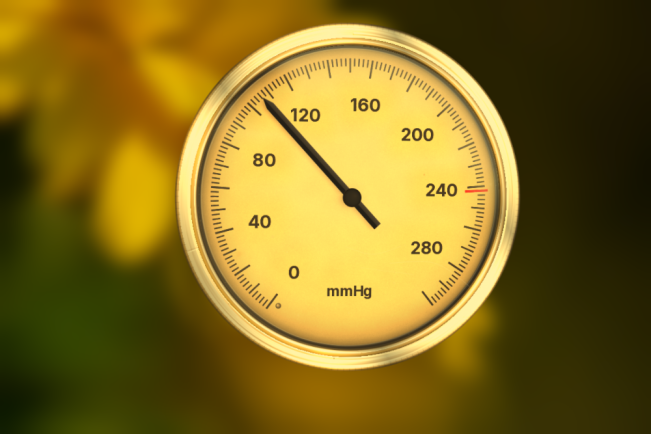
106 (mmHg)
